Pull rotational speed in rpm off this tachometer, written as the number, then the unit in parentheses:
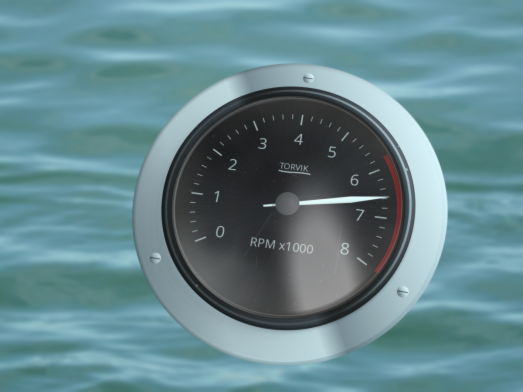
6600 (rpm)
